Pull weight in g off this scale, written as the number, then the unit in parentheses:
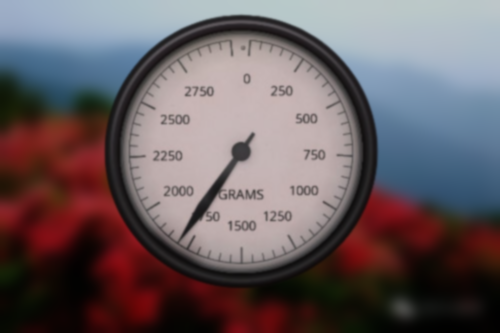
1800 (g)
